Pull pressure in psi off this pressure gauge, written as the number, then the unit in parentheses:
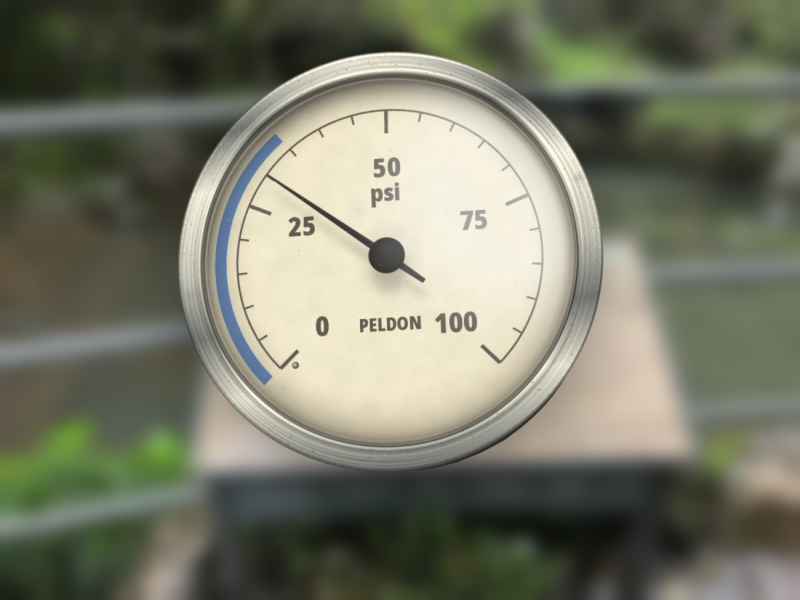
30 (psi)
